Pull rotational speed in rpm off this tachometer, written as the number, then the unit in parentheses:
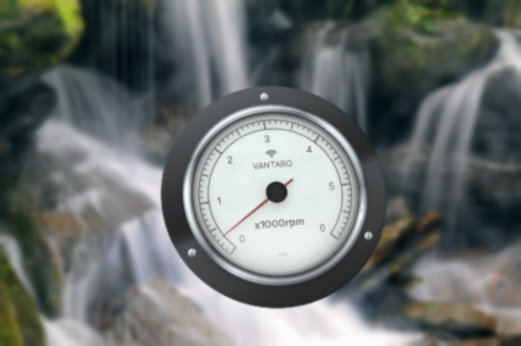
300 (rpm)
